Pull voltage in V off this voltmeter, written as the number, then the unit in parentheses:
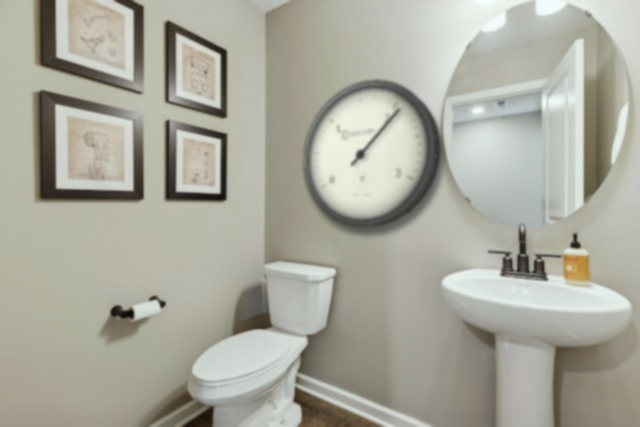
2.1 (V)
